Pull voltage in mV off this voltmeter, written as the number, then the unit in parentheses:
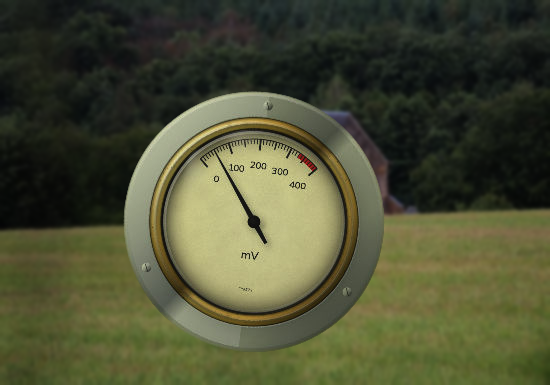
50 (mV)
